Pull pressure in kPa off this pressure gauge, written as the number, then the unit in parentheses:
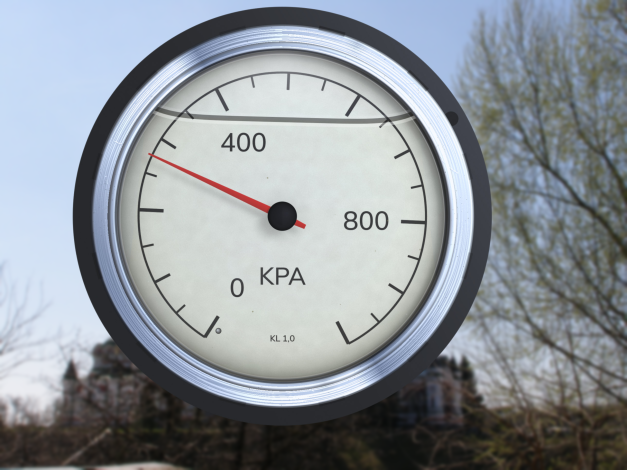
275 (kPa)
